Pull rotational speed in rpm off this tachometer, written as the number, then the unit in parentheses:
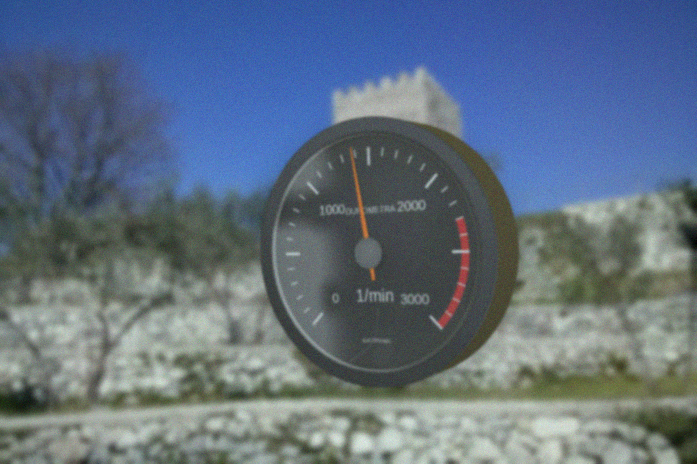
1400 (rpm)
